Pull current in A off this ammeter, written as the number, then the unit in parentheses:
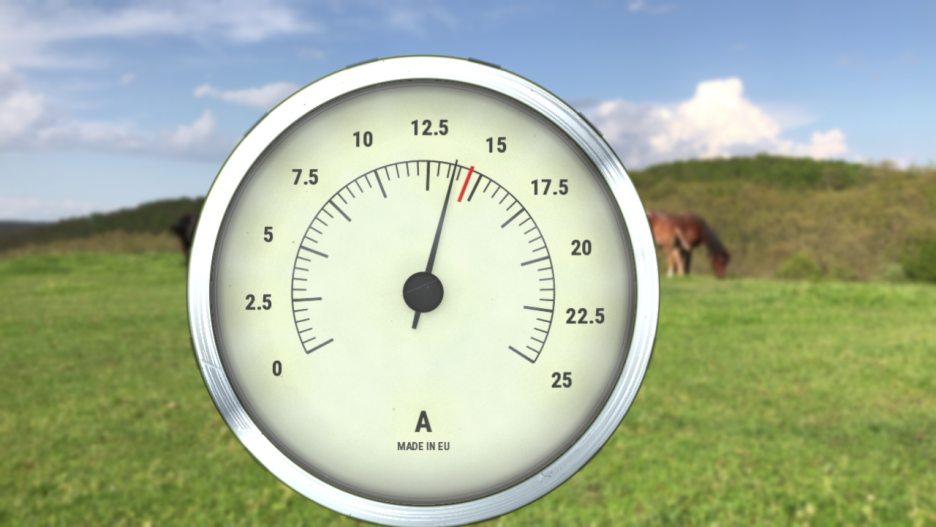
13.75 (A)
